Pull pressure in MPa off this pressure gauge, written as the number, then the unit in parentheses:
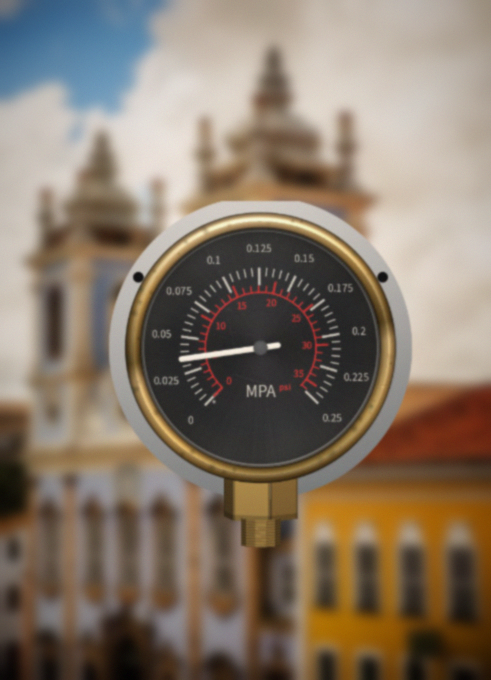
0.035 (MPa)
